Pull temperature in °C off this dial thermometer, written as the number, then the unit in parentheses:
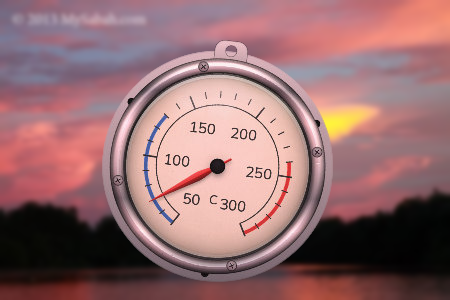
70 (°C)
